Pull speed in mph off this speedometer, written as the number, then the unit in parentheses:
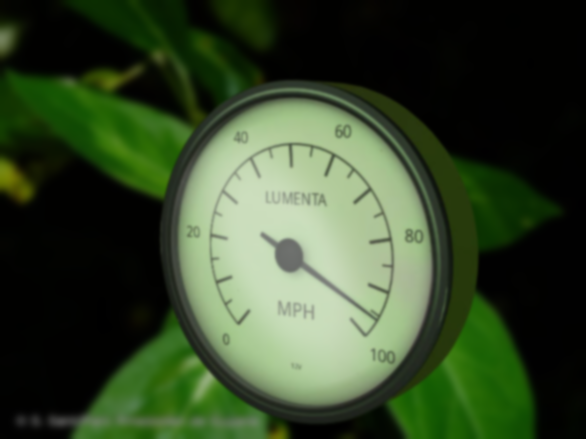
95 (mph)
